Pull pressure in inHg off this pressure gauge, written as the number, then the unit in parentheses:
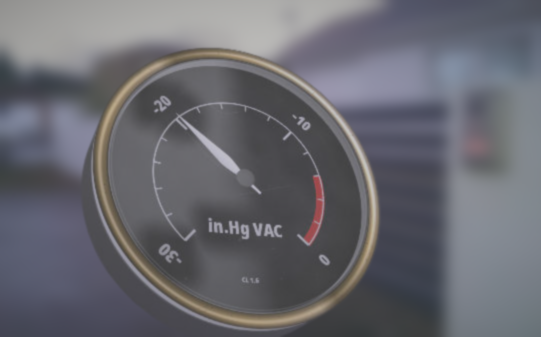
-20 (inHg)
